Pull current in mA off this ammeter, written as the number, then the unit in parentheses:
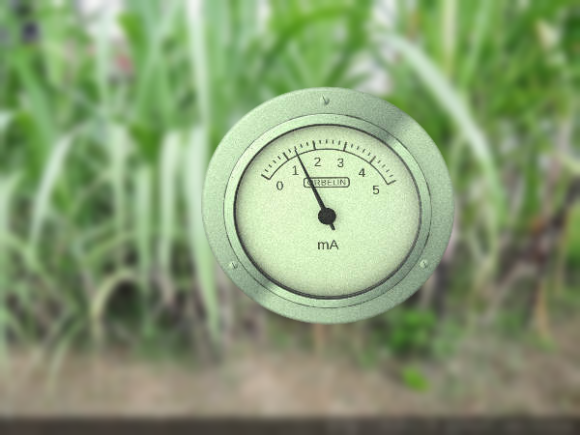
1.4 (mA)
